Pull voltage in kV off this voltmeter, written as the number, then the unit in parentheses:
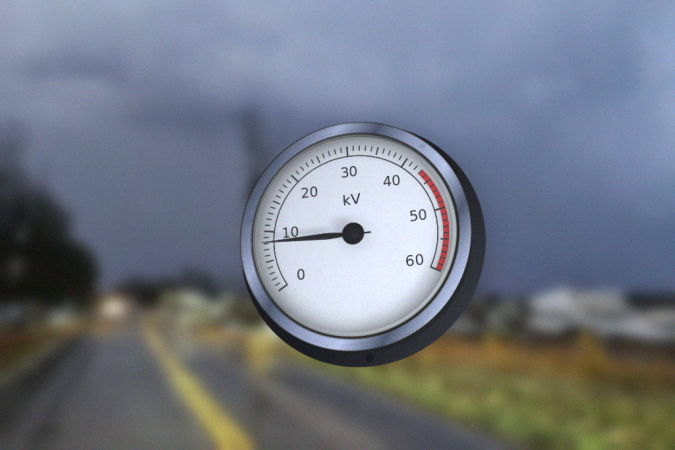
8 (kV)
